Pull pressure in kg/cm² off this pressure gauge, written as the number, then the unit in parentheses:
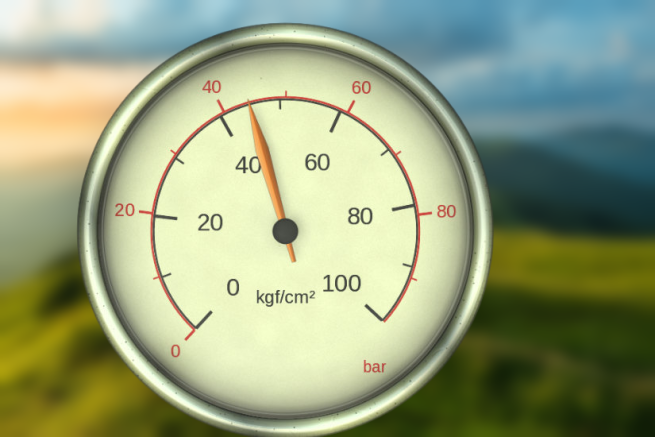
45 (kg/cm²)
